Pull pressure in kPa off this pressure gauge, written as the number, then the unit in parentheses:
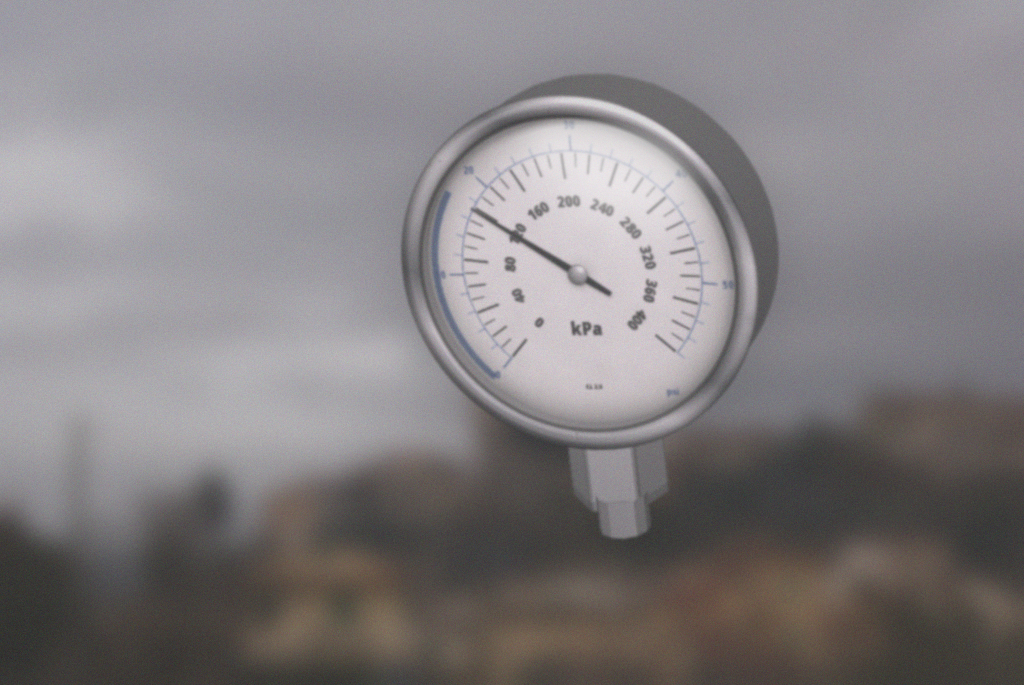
120 (kPa)
